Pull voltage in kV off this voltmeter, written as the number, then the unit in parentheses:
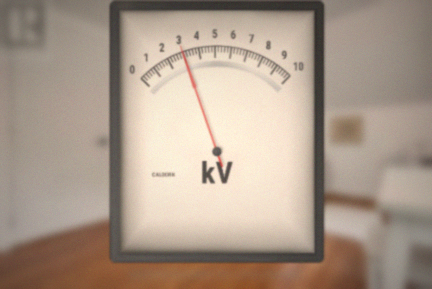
3 (kV)
